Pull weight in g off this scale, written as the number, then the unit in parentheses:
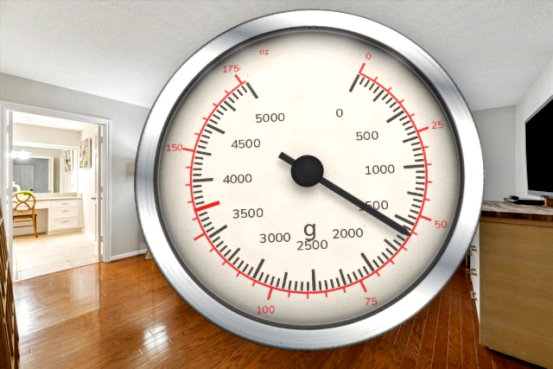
1600 (g)
